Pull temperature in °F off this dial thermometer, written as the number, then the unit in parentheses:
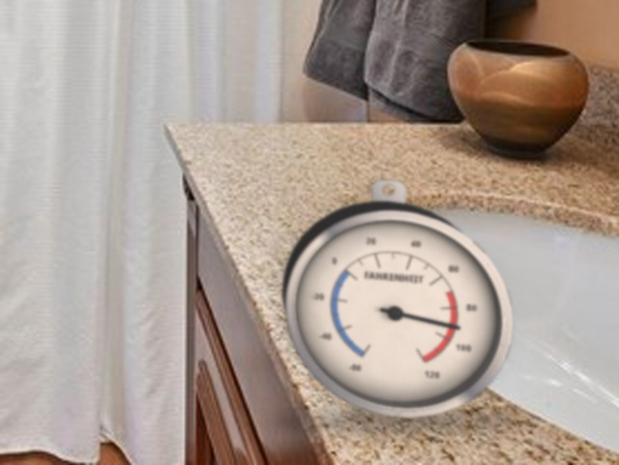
90 (°F)
